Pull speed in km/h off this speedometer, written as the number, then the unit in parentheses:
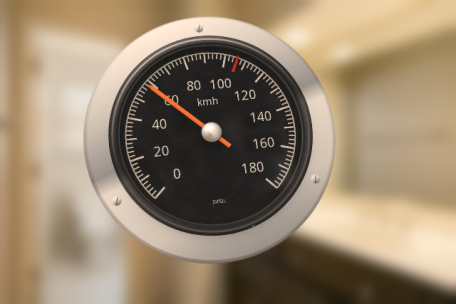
58 (km/h)
